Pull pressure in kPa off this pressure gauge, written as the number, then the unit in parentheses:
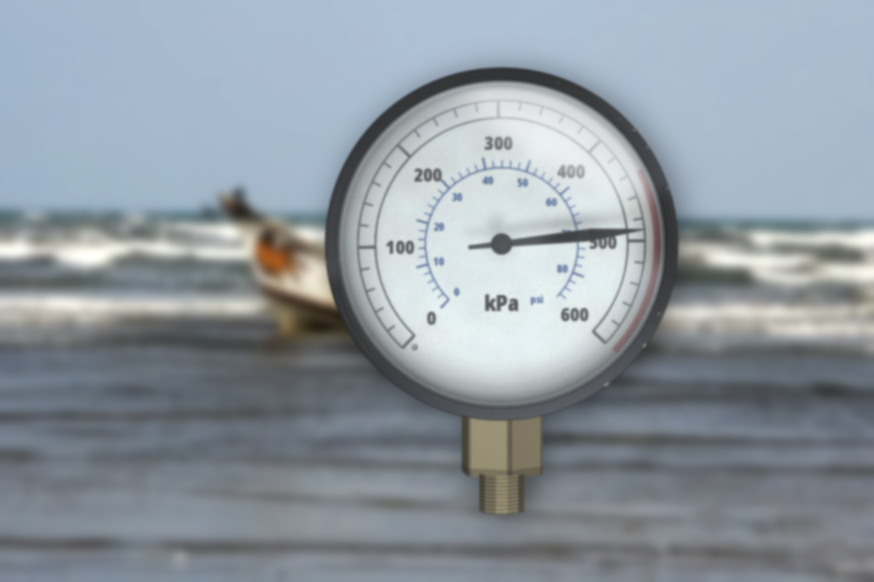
490 (kPa)
